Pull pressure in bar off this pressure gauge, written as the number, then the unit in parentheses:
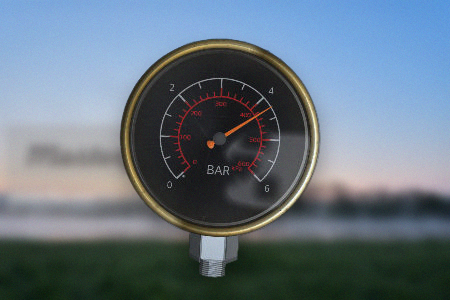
4.25 (bar)
